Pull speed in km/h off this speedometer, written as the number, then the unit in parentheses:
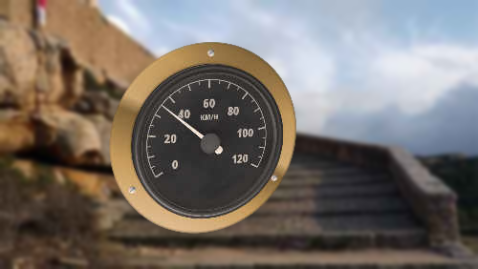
35 (km/h)
